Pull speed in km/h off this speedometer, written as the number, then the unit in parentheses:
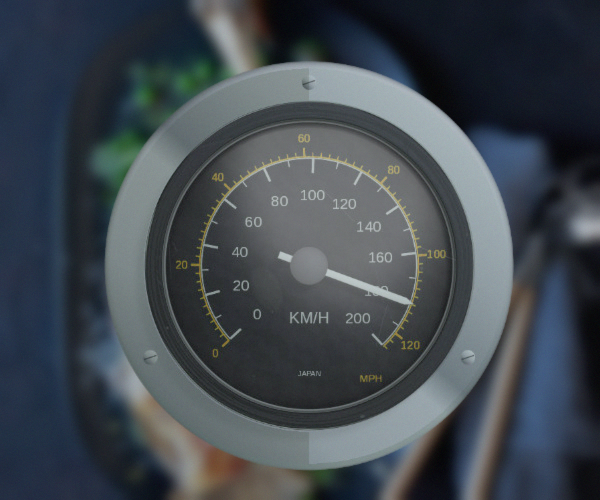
180 (km/h)
